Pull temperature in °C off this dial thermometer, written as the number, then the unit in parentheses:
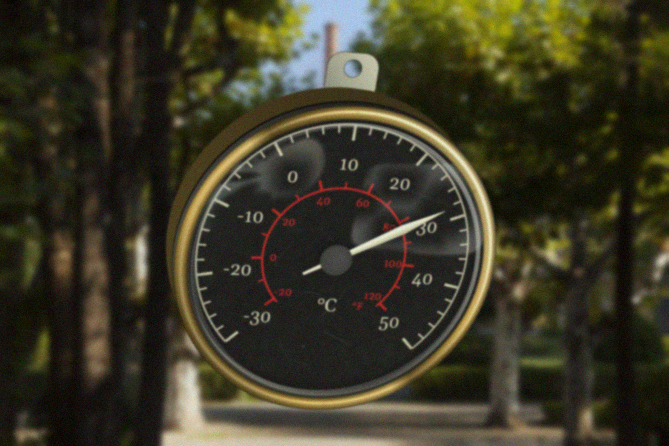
28 (°C)
